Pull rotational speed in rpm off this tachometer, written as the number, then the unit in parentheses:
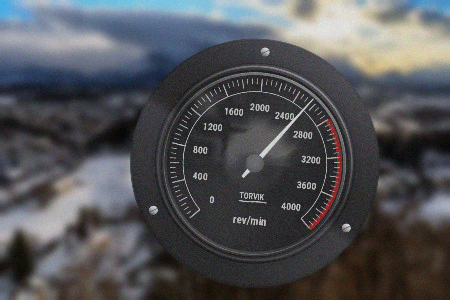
2550 (rpm)
